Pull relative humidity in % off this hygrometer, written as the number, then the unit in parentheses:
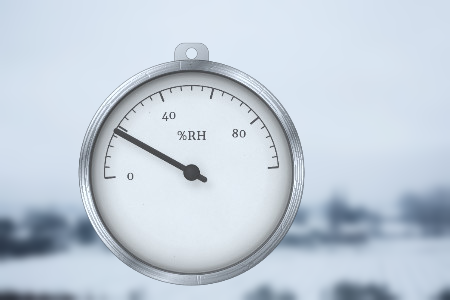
18 (%)
